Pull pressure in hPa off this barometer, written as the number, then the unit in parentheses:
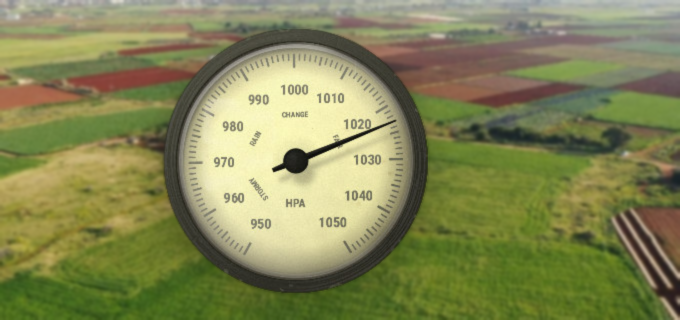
1023 (hPa)
